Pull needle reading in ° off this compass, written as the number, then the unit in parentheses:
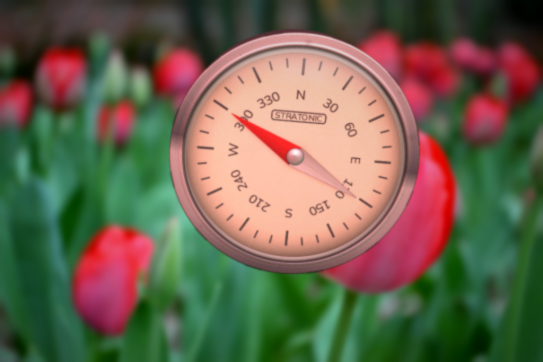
300 (°)
